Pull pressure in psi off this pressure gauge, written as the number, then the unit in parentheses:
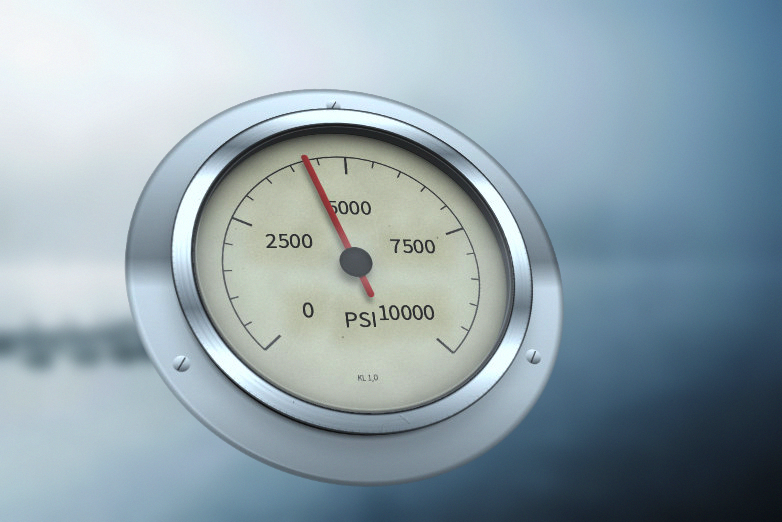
4250 (psi)
